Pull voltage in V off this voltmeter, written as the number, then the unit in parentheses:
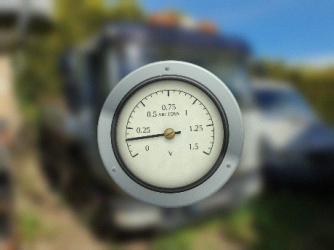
0.15 (V)
